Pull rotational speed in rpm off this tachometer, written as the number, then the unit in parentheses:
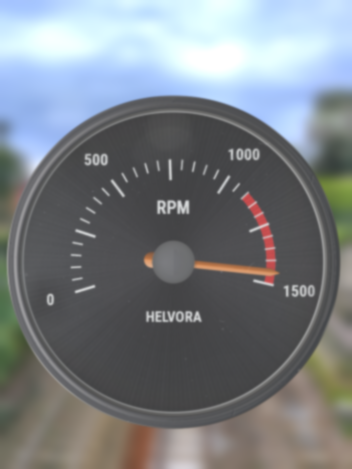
1450 (rpm)
